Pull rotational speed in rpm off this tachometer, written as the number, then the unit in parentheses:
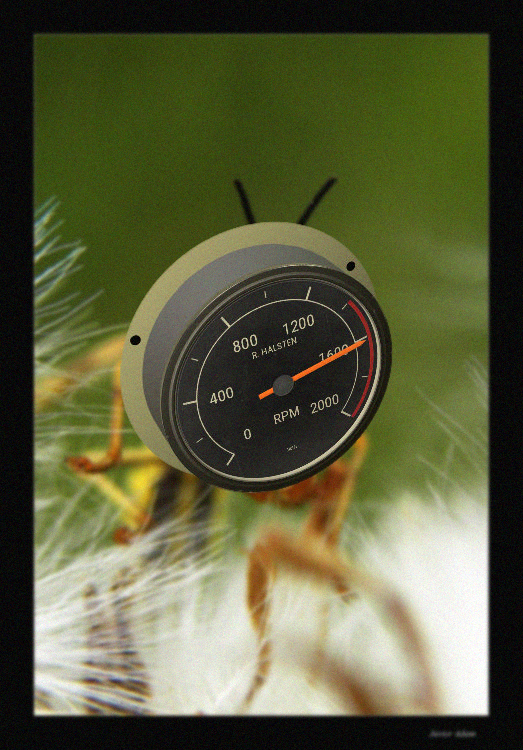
1600 (rpm)
